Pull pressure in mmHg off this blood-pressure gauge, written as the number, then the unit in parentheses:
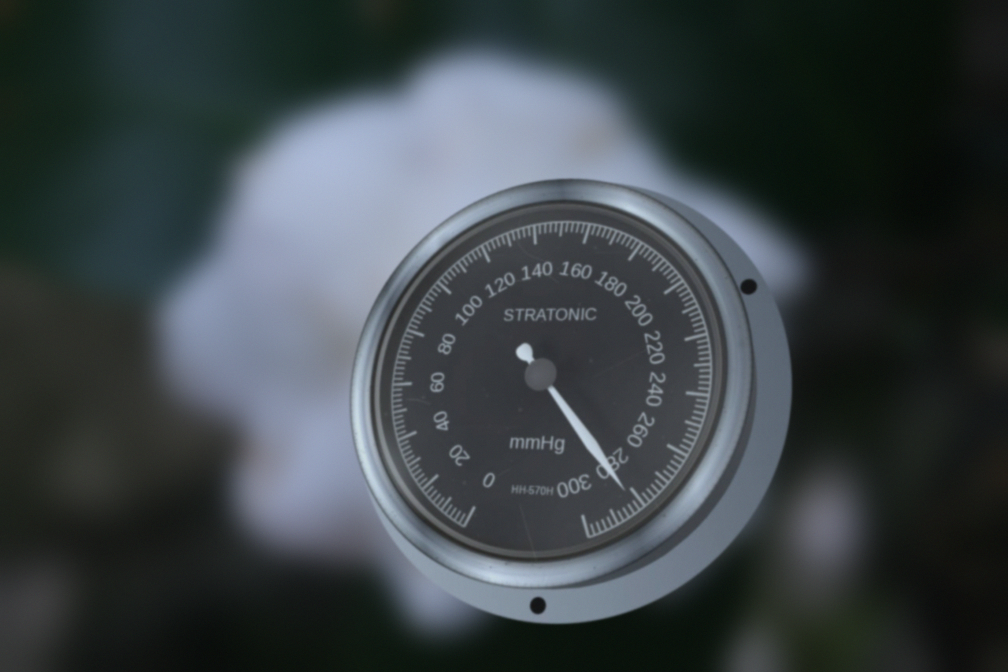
282 (mmHg)
